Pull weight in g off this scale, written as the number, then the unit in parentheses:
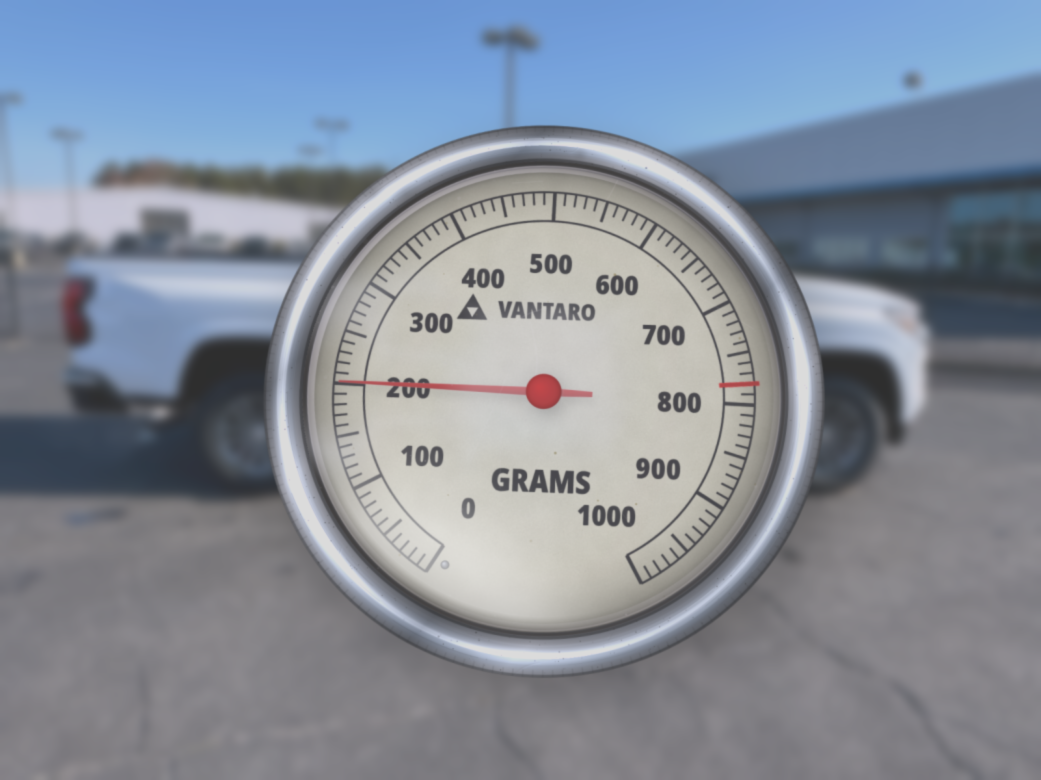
200 (g)
